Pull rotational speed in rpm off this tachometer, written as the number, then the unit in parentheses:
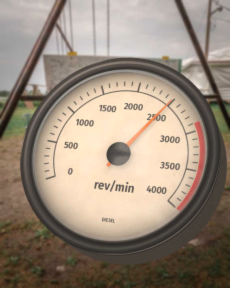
2500 (rpm)
